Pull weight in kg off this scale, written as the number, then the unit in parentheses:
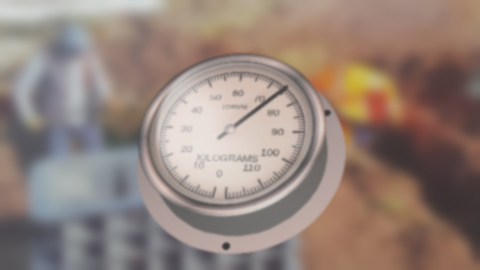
75 (kg)
